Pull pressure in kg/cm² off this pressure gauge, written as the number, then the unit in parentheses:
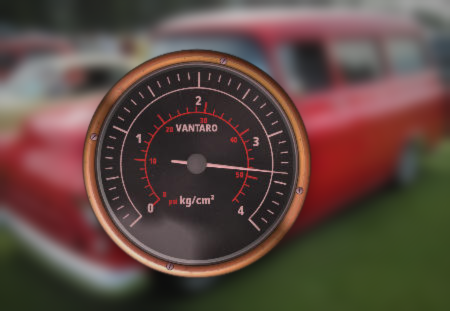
3.4 (kg/cm²)
